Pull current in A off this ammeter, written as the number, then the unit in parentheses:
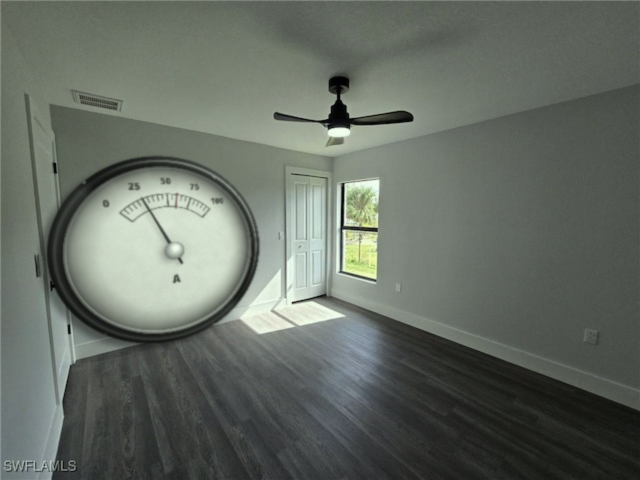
25 (A)
